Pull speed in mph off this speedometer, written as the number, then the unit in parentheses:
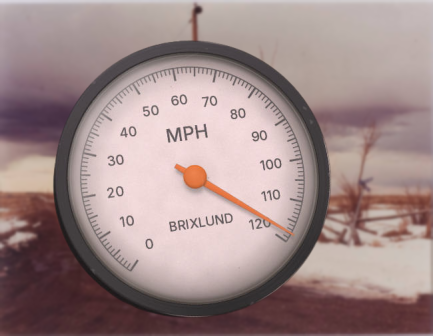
118 (mph)
